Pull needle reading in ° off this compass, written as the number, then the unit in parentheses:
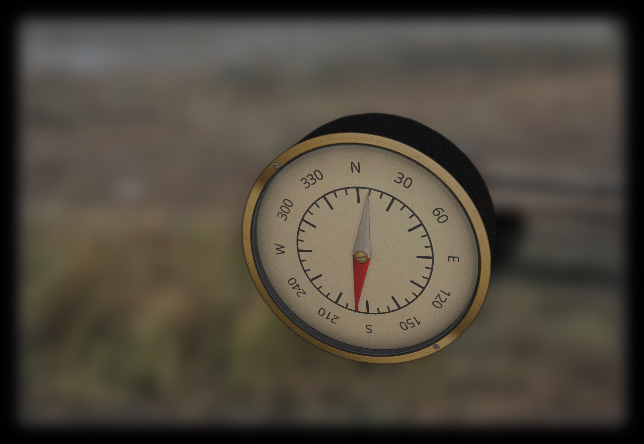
190 (°)
